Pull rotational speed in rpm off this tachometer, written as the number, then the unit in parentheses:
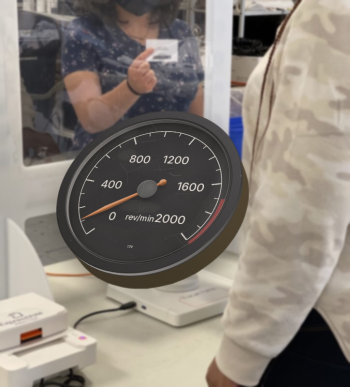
100 (rpm)
